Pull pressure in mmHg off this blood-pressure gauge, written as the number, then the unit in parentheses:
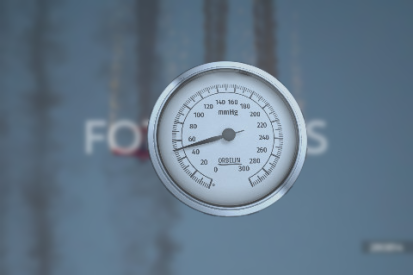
50 (mmHg)
